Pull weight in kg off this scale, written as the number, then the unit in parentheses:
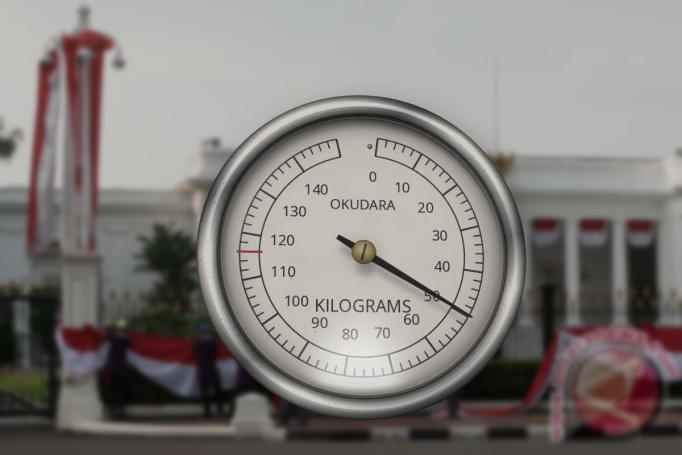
50 (kg)
